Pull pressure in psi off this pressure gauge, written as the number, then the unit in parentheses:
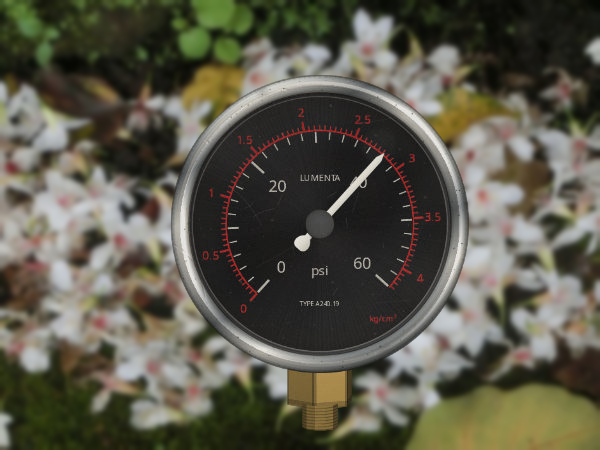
40 (psi)
